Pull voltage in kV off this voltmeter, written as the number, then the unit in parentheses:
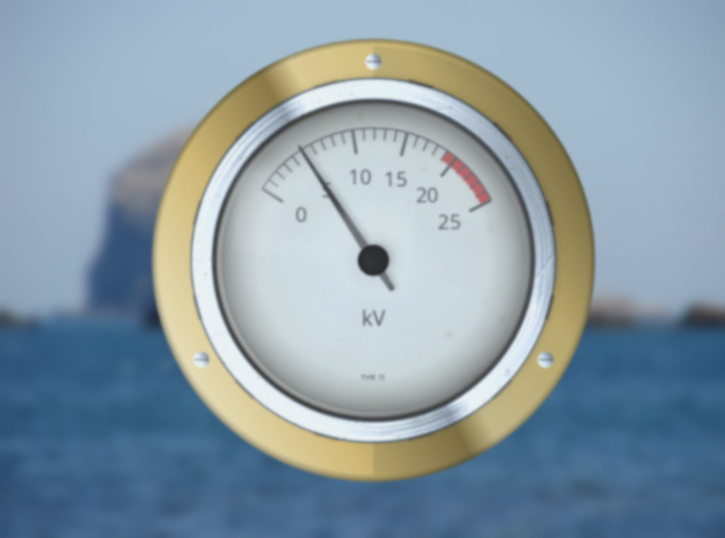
5 (kV)
